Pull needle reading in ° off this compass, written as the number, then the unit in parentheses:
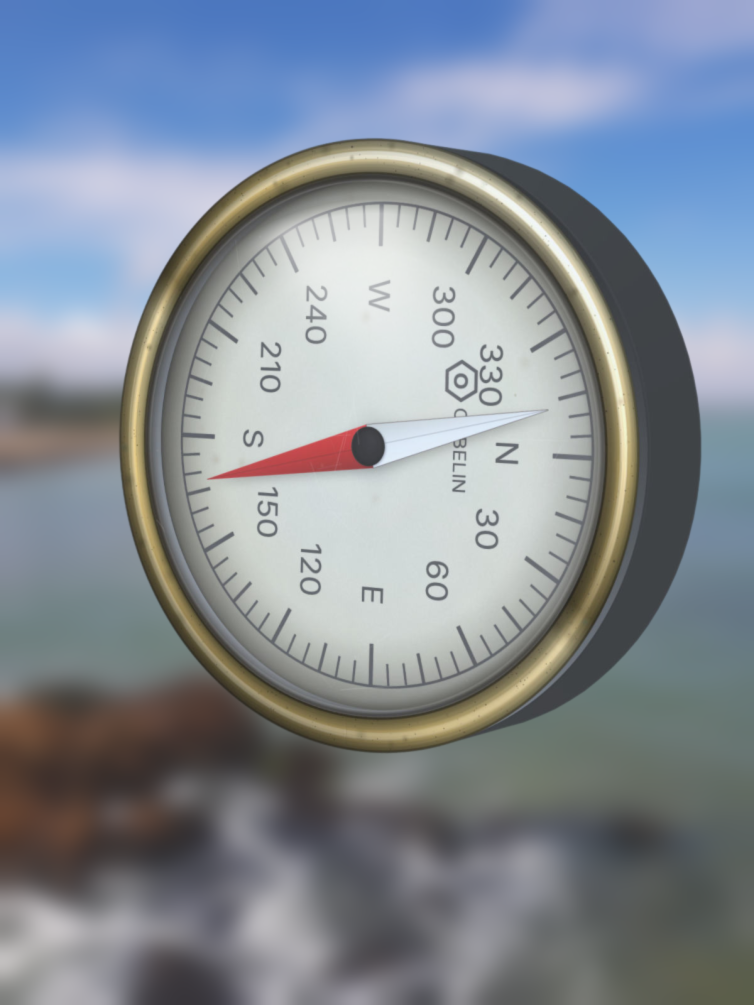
167.5 (°)
